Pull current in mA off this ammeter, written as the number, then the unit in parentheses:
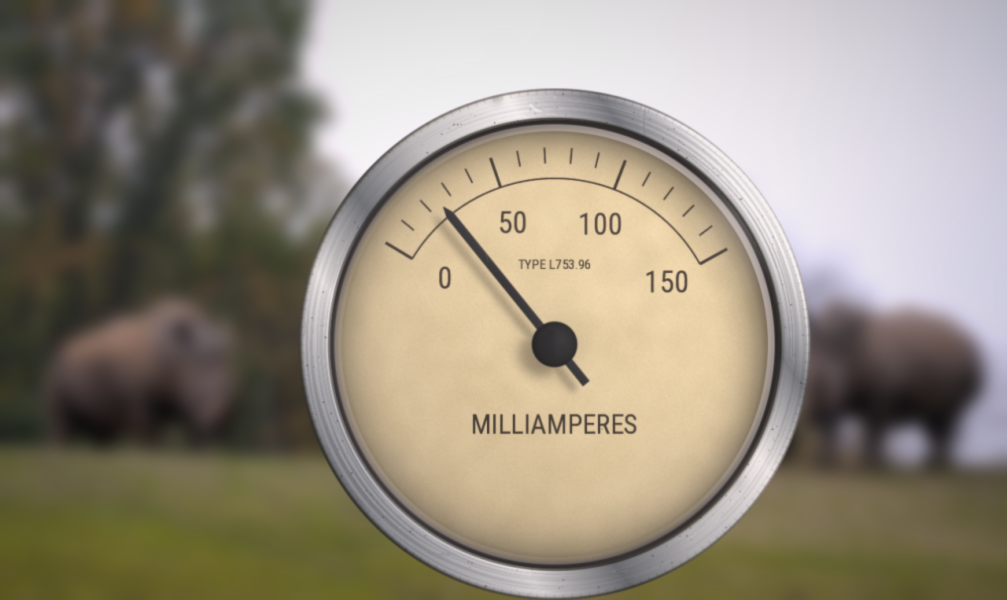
25 (mA)
